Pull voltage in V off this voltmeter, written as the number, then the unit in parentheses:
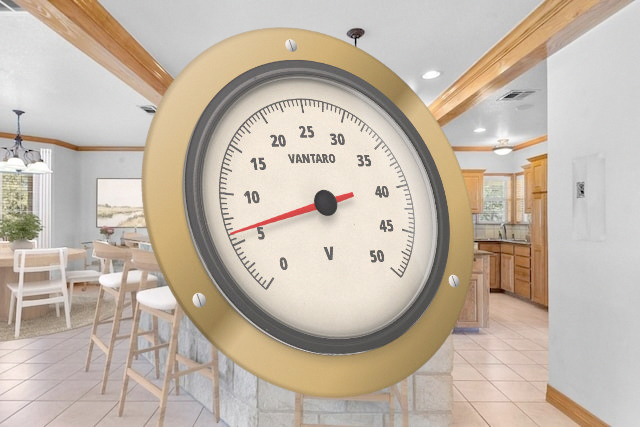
6 (V)
